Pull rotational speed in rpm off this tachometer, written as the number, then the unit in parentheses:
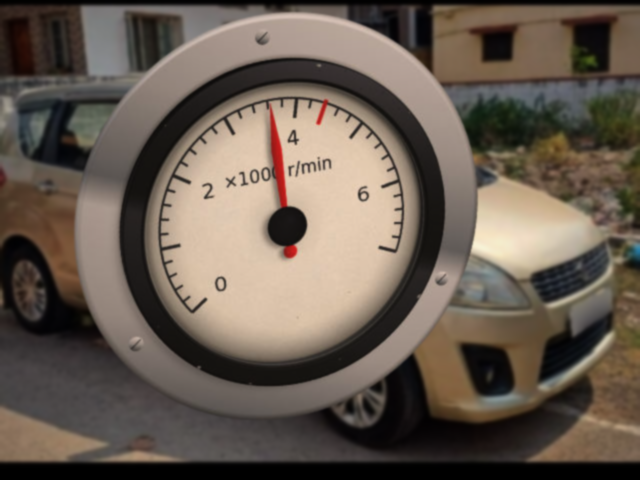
3600 (rpm)
